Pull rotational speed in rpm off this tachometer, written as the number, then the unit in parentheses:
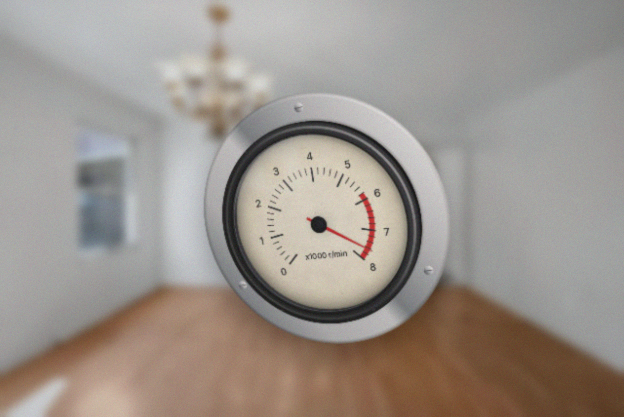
7600 (rpm)
